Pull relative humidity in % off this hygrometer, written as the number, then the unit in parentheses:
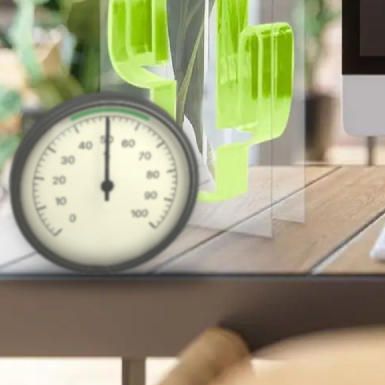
50 (%)
